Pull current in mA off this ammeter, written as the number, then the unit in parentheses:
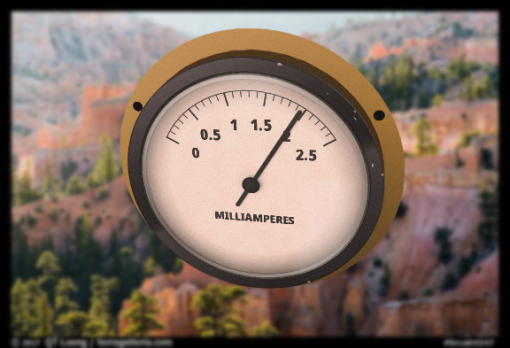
1.95 (mA)
